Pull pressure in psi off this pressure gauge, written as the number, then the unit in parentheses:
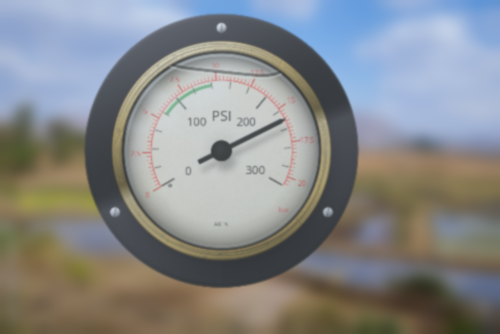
230 (psi)
